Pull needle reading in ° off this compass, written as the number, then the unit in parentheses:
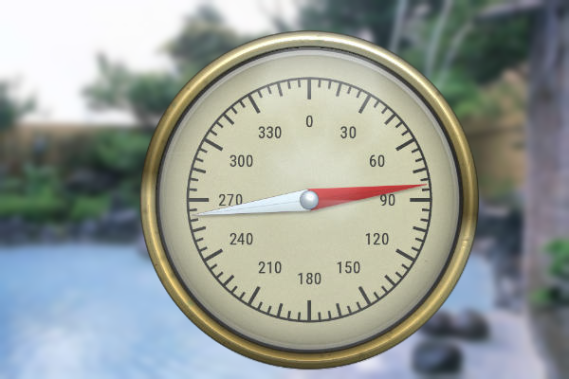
82.5 (°)
